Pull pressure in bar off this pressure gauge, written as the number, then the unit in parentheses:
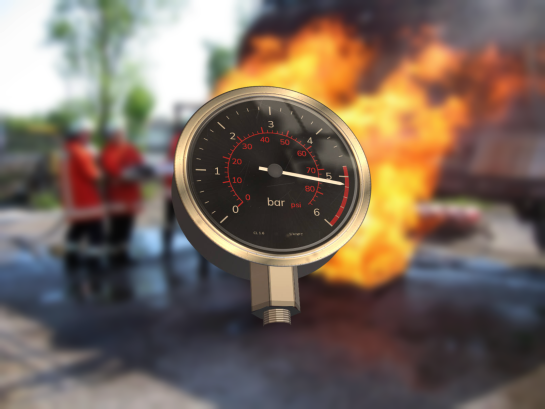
5.2 (bar)
